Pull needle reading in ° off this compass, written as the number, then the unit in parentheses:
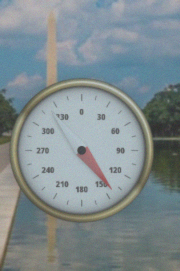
142.5 (°)
